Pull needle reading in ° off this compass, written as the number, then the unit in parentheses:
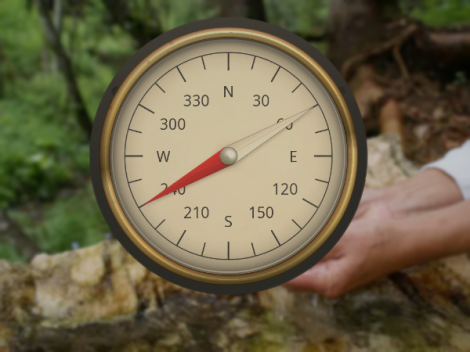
240 (°)
